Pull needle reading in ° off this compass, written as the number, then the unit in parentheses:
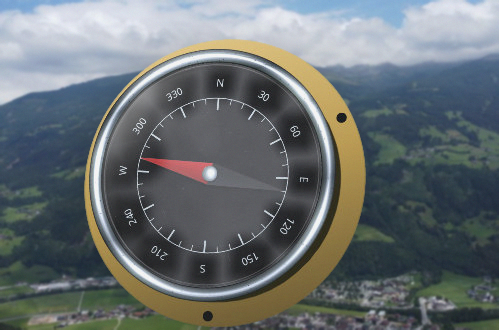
280 (°)
